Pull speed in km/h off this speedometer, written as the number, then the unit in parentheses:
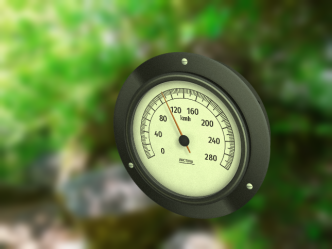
110 (km/h)
